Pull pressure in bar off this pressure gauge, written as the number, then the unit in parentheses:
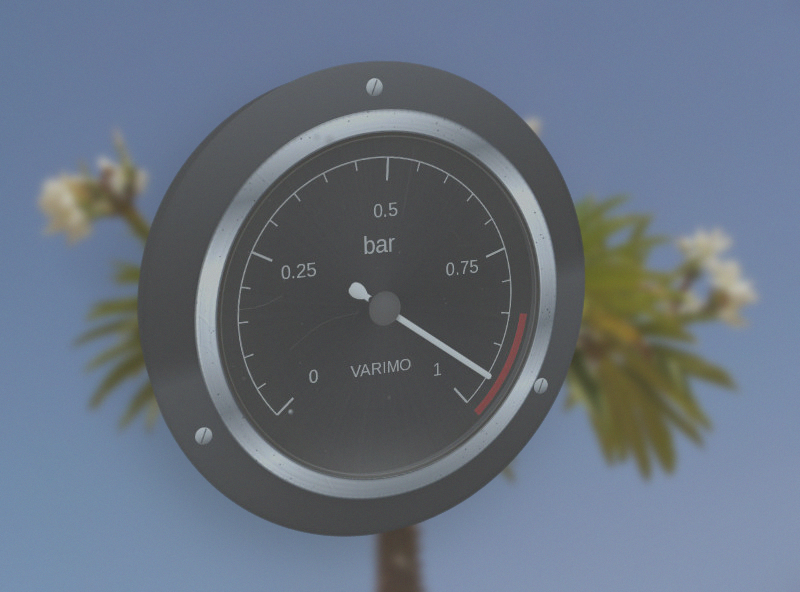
0.95 (bar)
